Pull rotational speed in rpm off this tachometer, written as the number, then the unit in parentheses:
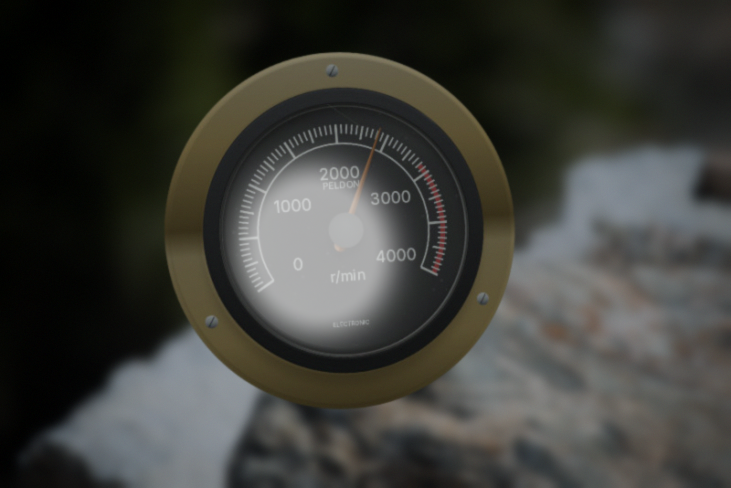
2400 (rpm)
